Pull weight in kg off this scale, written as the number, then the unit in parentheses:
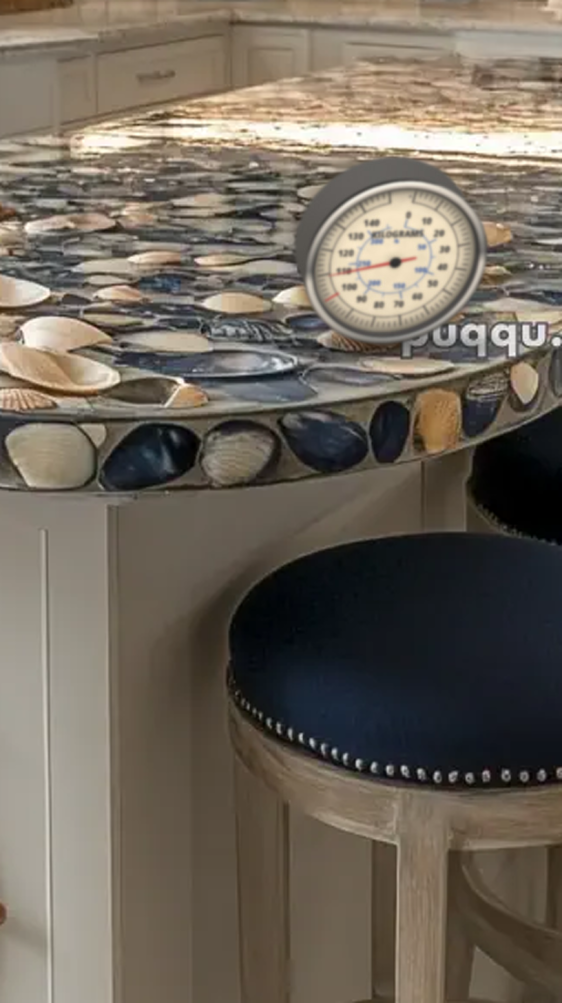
110 (kg)
